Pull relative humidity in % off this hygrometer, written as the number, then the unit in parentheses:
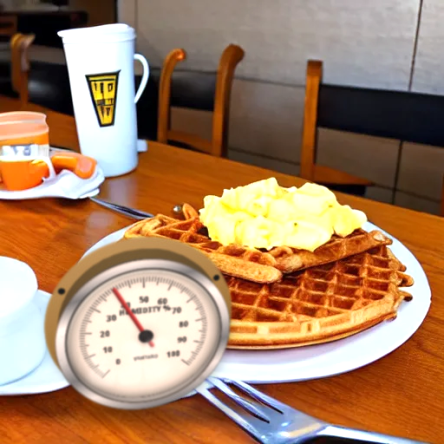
40 (%)
